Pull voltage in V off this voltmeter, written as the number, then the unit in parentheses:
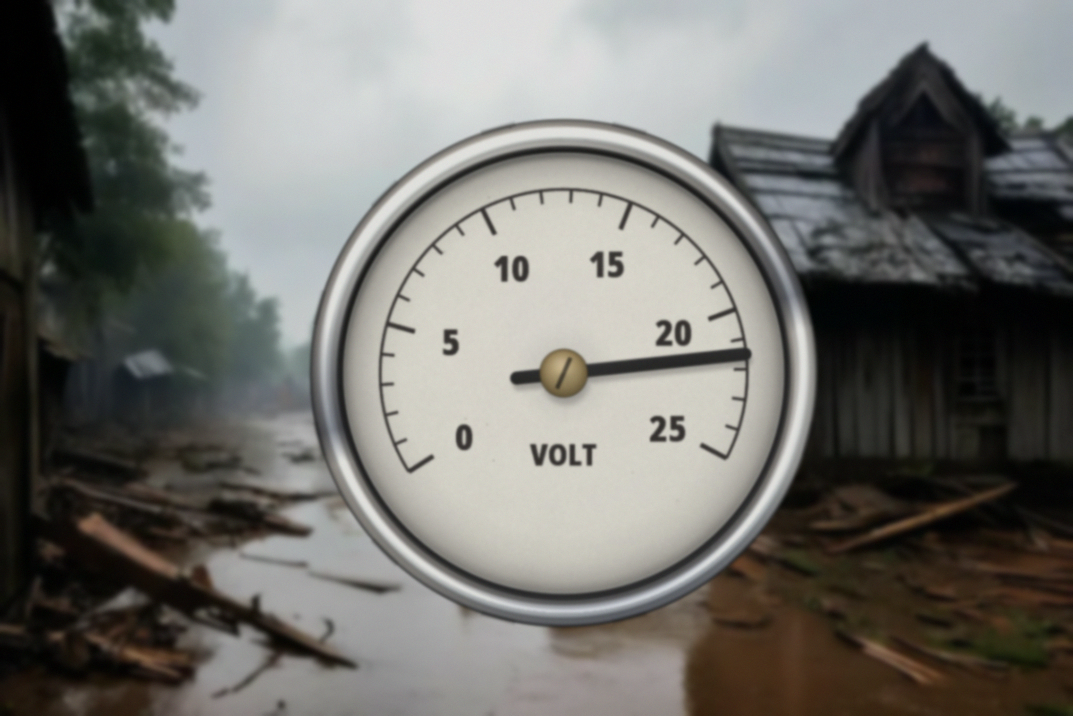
21.5 (V)
